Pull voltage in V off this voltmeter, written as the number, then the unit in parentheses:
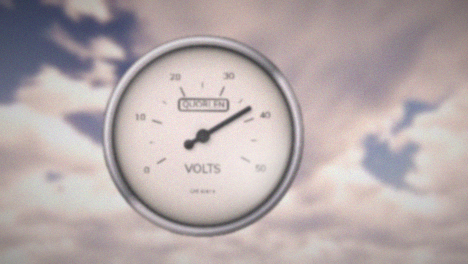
37.5 (V)
